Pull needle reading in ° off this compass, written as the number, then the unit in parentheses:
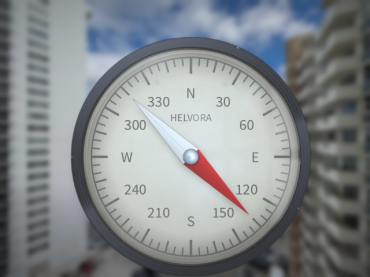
135 (°)
